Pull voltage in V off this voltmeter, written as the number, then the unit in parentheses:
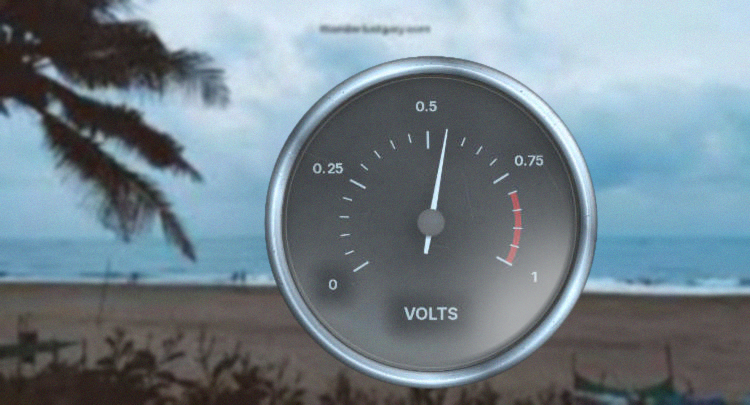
0.55 (V)
